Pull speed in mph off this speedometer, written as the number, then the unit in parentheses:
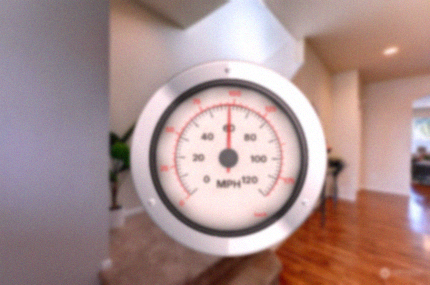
60 (mph)
